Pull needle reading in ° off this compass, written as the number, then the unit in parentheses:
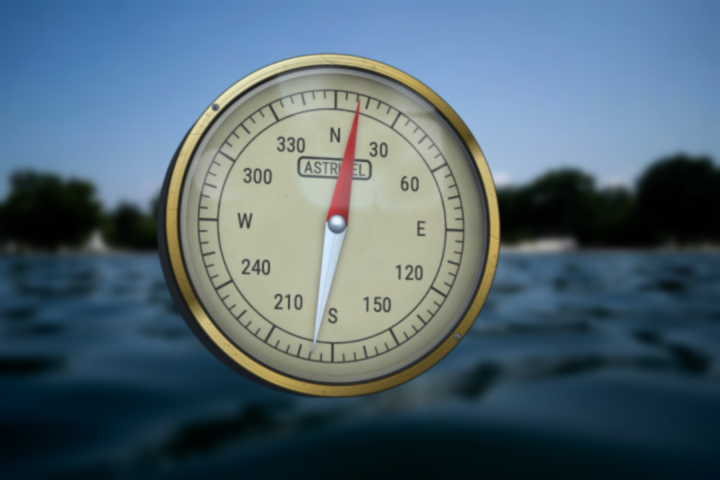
10 (°)
